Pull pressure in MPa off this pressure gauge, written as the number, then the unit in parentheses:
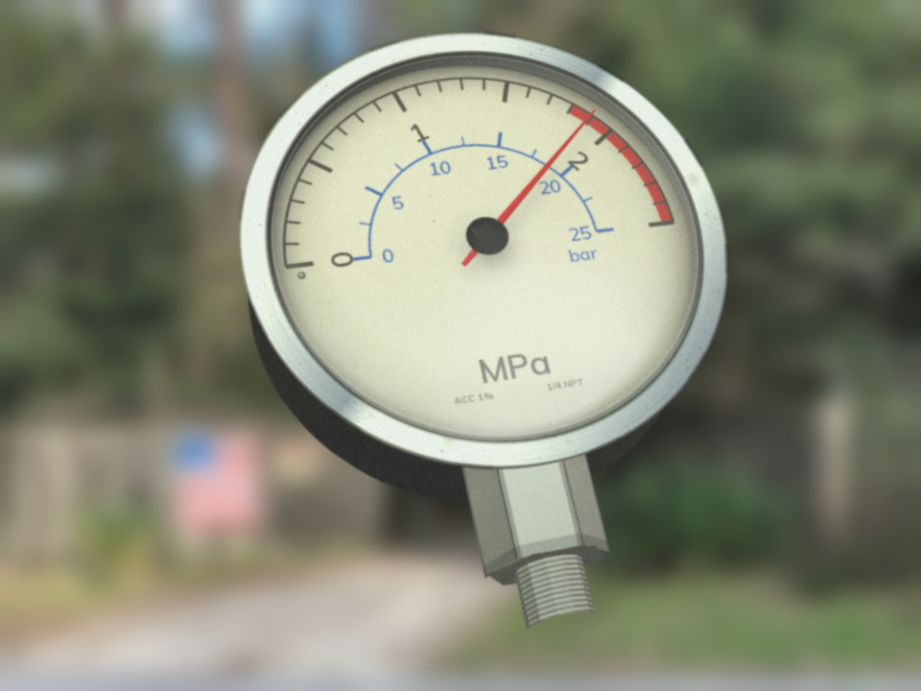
1.9 (MPa)
